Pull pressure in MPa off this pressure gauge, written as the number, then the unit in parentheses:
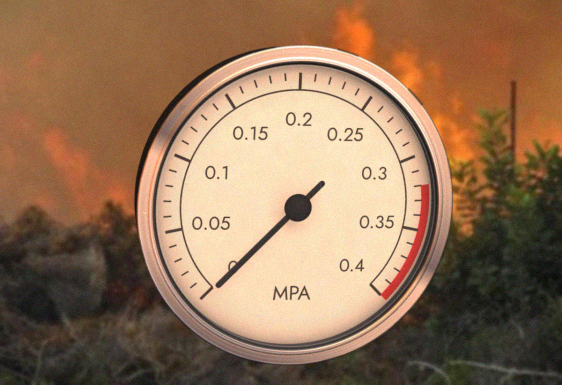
0 (MPa)
